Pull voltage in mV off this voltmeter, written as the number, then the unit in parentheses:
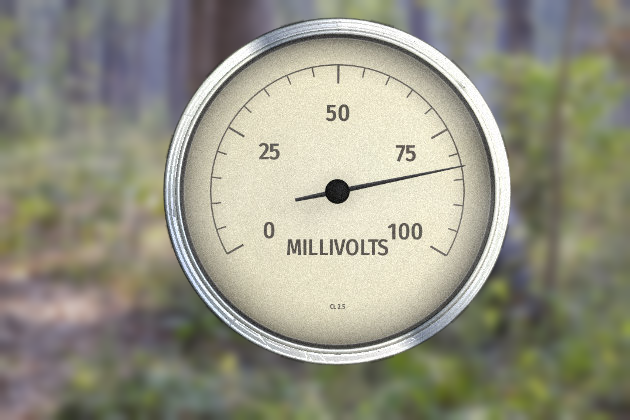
82.5 (mV)
